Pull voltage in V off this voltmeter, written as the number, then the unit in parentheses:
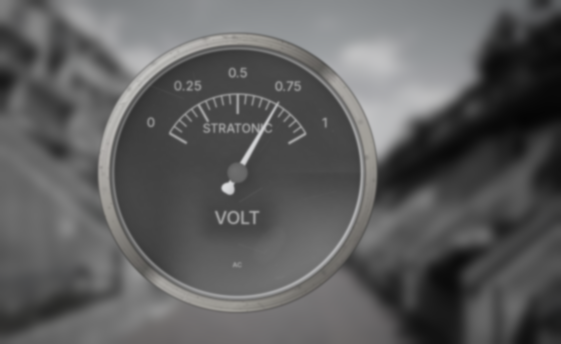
0.75 (V)
